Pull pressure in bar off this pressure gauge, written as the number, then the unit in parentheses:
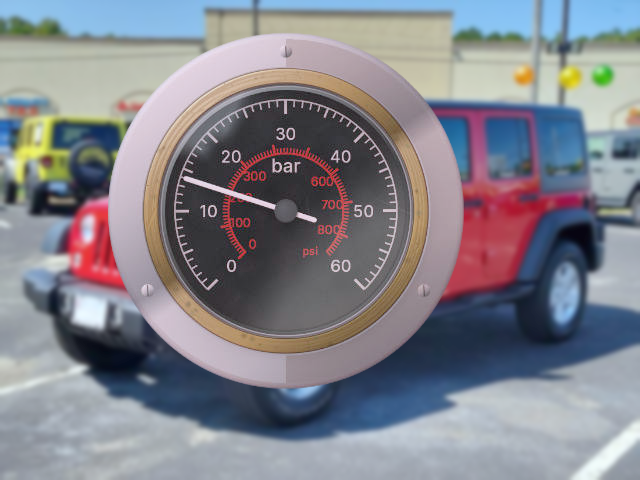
14 (bar)
